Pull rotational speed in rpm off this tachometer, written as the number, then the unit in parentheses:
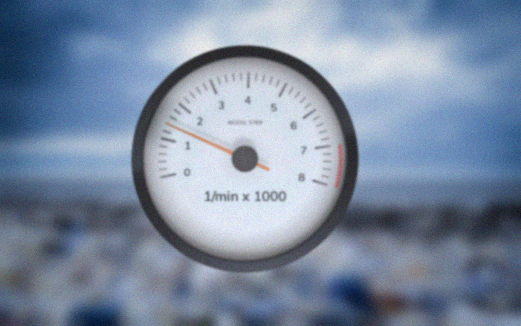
1400 (rpm)
